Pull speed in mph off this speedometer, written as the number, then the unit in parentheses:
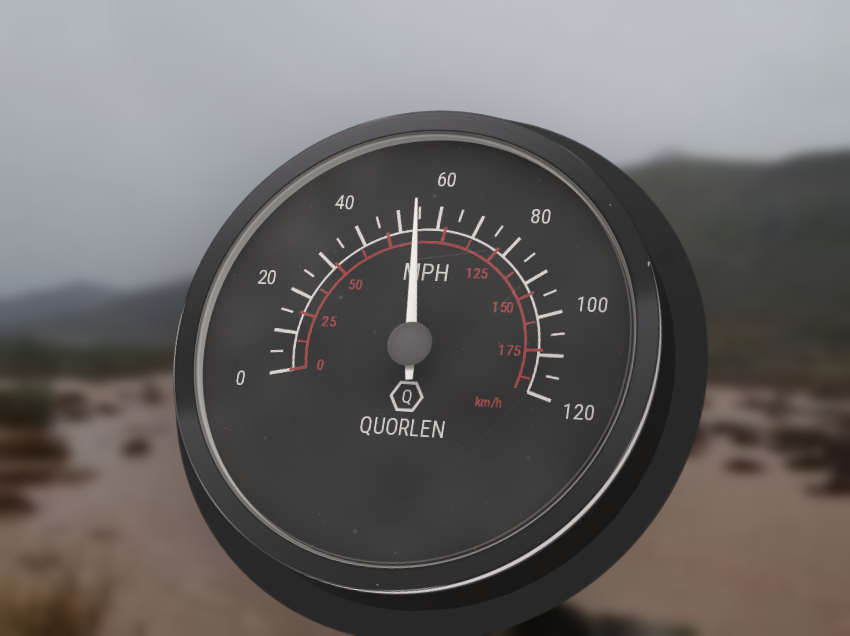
55 (mph)
